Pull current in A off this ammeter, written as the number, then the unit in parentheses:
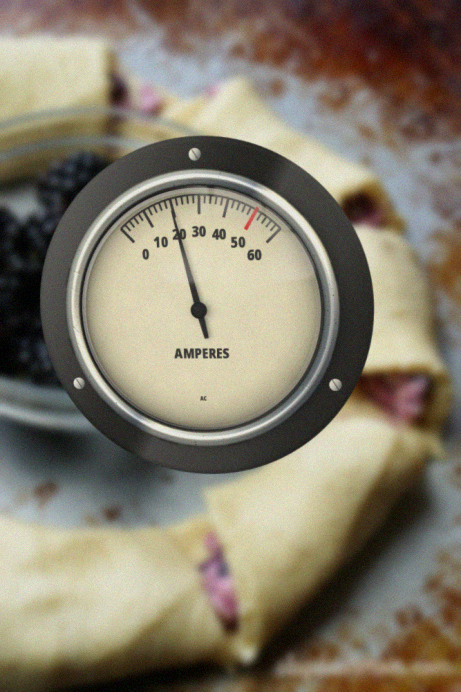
20 (A)
